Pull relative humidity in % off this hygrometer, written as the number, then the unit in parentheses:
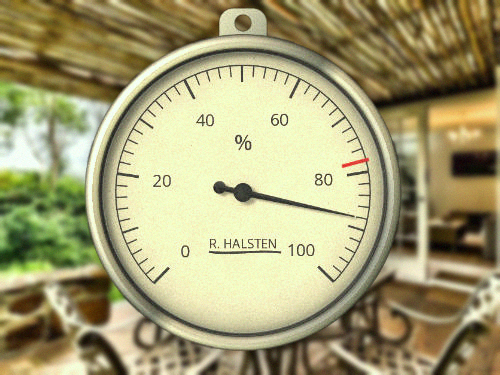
88 (%)
